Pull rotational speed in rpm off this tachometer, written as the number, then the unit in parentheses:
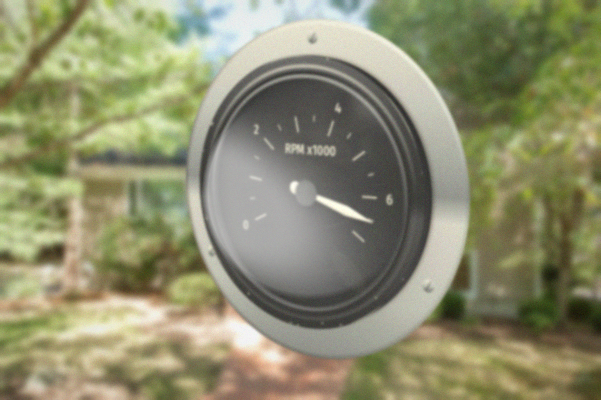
6500 (rpm)
